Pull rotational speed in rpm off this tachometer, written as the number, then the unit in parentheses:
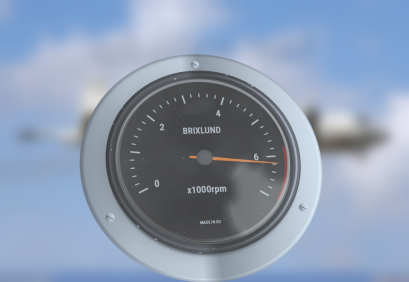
6200 (rpm)
